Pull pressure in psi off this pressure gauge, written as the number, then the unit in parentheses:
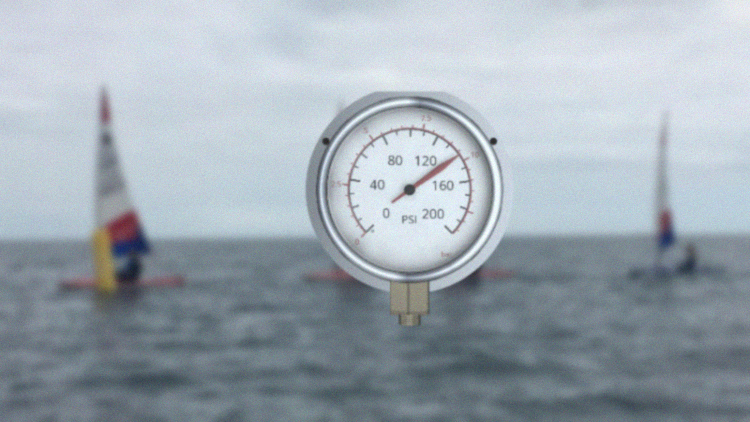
140 (psi)
